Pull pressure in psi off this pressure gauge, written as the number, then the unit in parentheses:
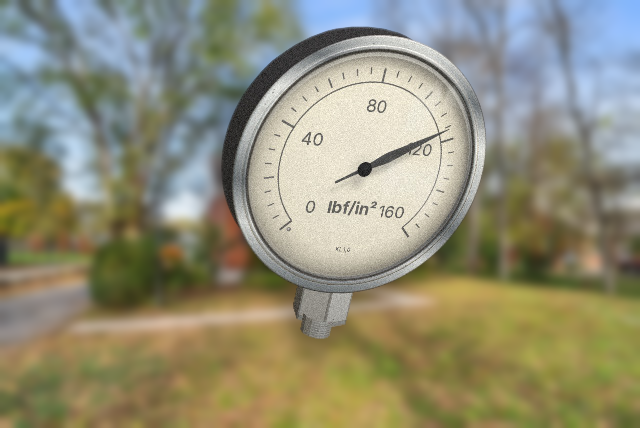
115 (psi)
